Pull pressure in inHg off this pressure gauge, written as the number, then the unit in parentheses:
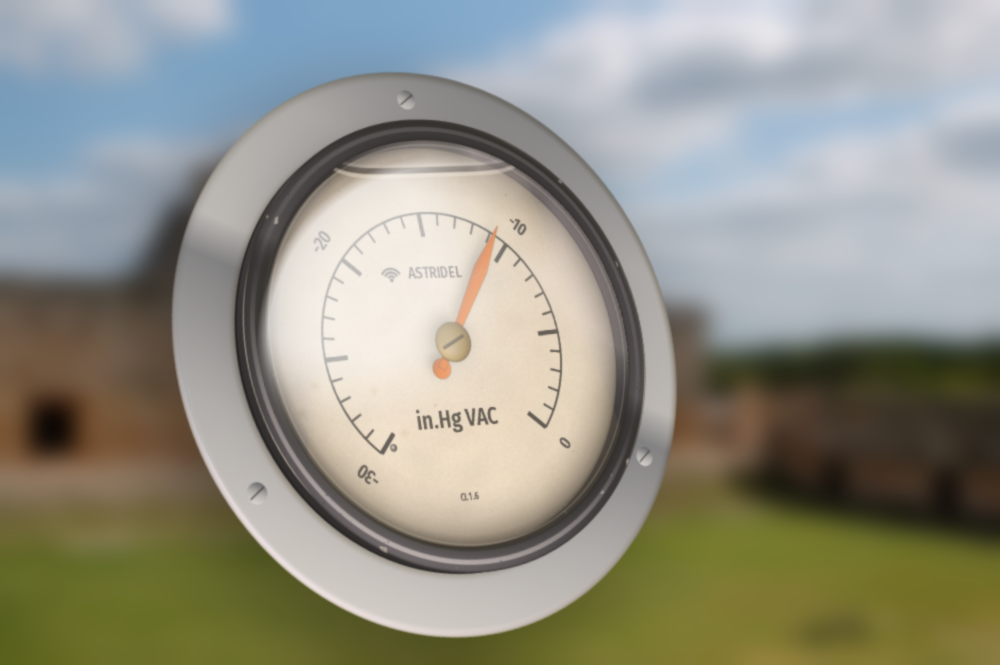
-11 (inHg)
